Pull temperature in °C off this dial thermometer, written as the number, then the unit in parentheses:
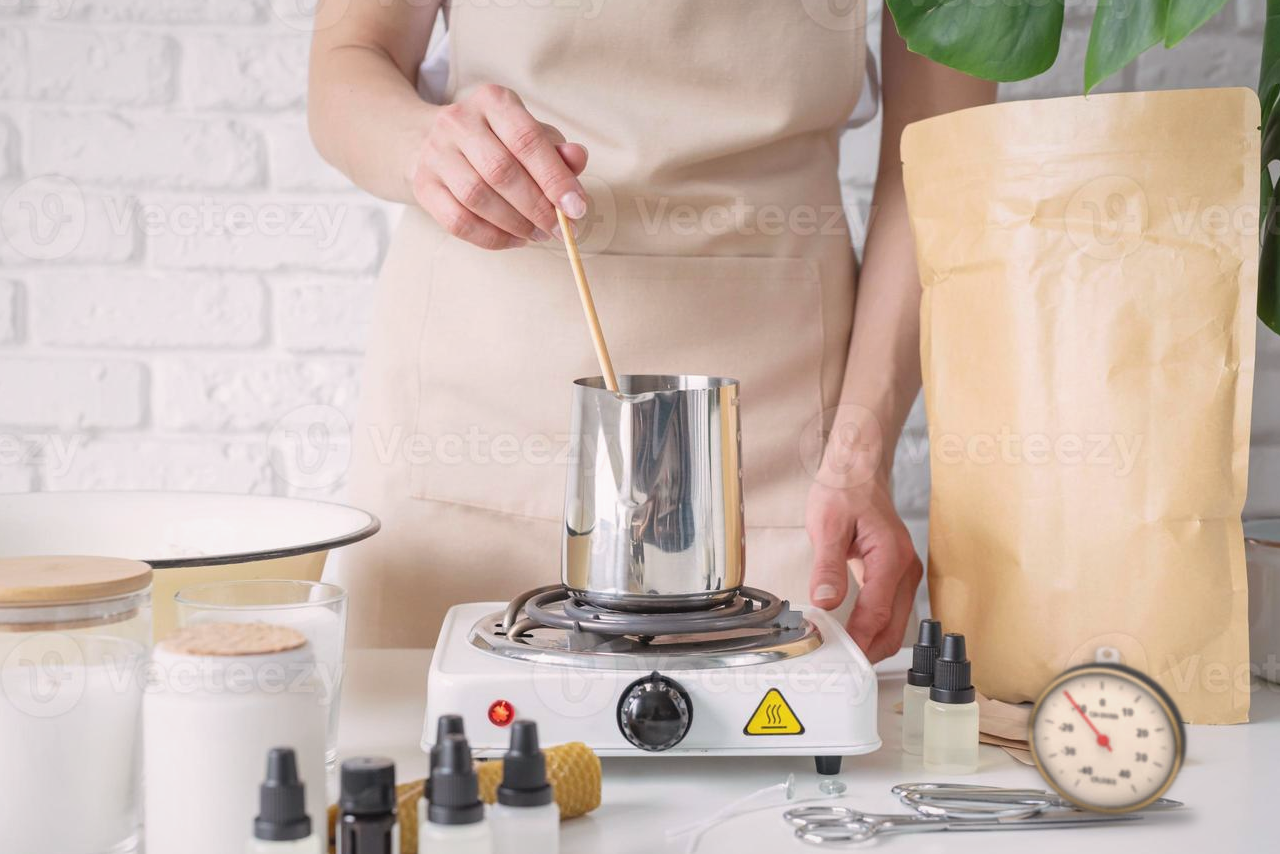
-10 (°C)
